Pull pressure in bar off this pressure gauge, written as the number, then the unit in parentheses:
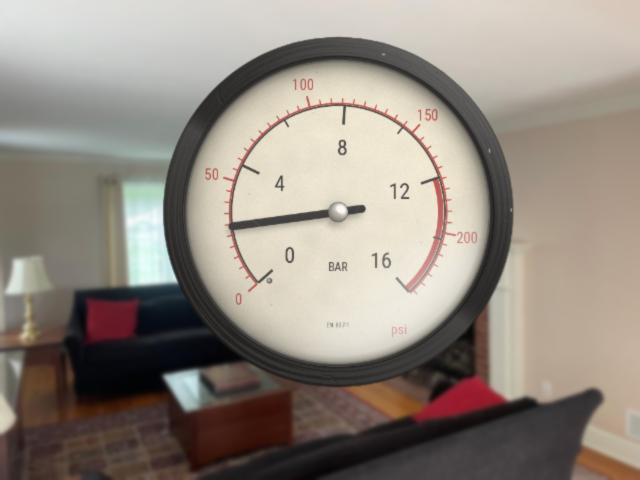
2 (bar)
